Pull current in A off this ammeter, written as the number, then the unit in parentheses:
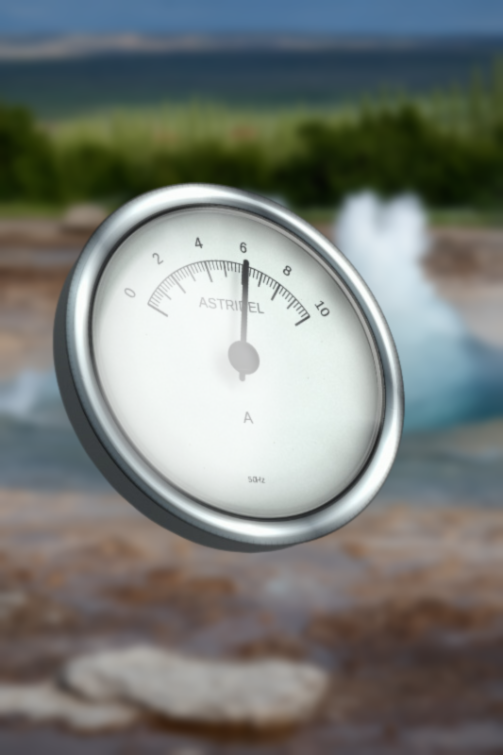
6 (A)
